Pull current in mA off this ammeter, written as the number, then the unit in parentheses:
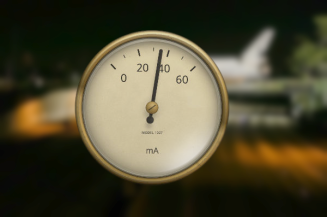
35 (mA)
